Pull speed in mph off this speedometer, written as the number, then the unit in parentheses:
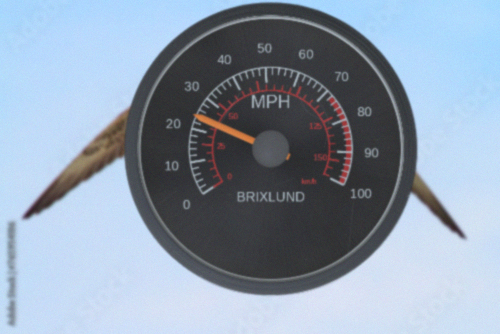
24 (mph)
